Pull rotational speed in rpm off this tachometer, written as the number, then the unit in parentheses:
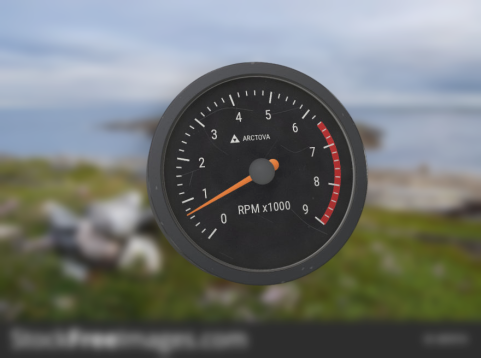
700 (rpm)
